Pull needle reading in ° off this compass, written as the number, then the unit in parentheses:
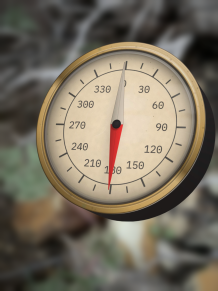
180 (°)
